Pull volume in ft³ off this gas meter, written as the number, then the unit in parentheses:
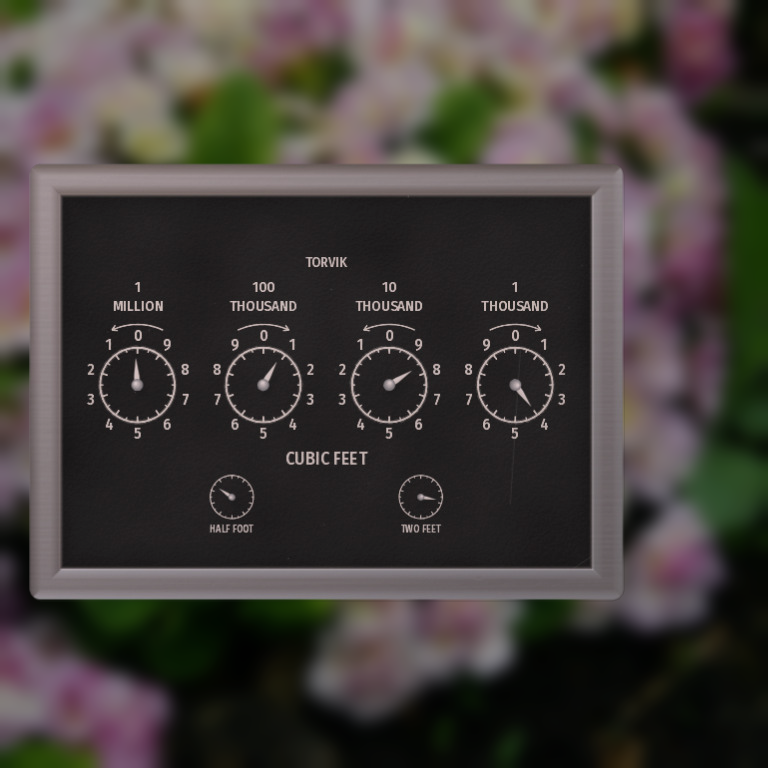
8400 (ft³)
